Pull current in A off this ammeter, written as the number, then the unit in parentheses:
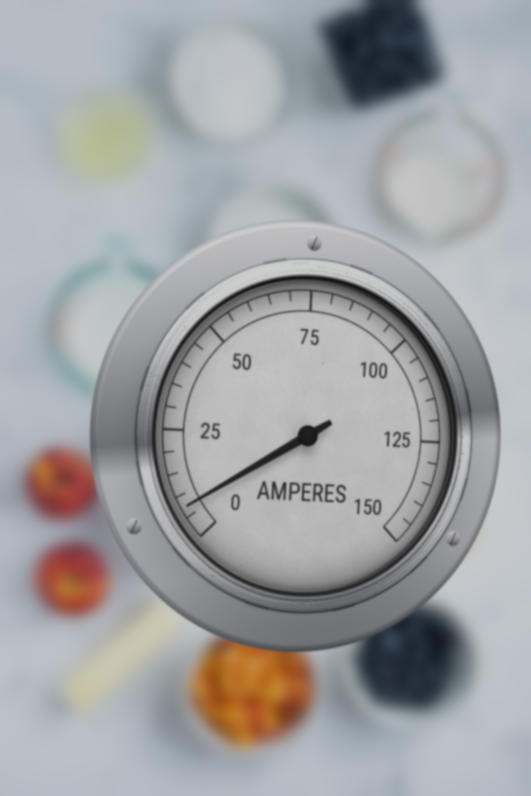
7.5 (A)
